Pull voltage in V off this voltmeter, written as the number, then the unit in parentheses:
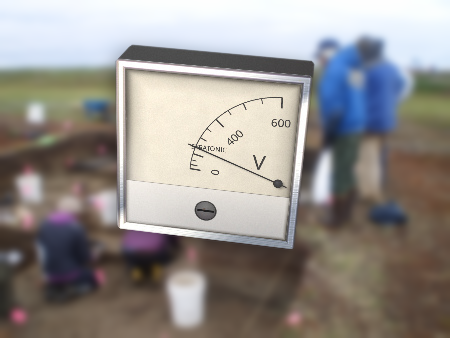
250 (V)
